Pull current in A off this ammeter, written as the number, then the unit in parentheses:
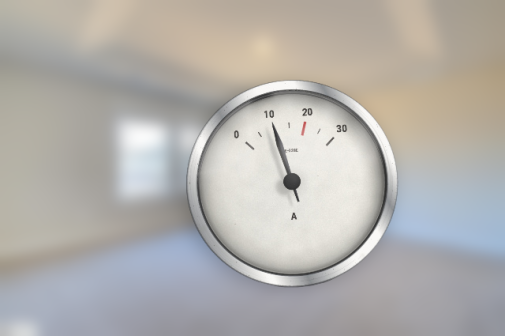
10 (A)
